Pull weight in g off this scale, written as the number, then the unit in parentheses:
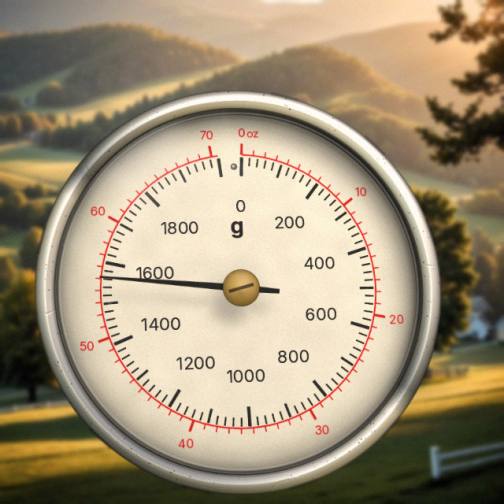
1560 (g)
